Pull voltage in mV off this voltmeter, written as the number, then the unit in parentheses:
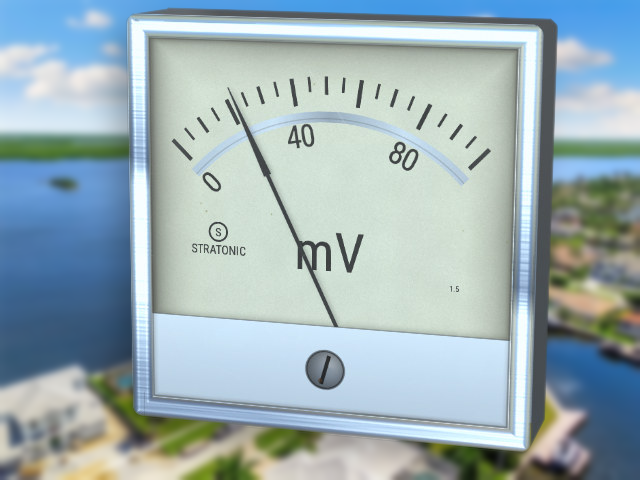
22.5 (mV)
